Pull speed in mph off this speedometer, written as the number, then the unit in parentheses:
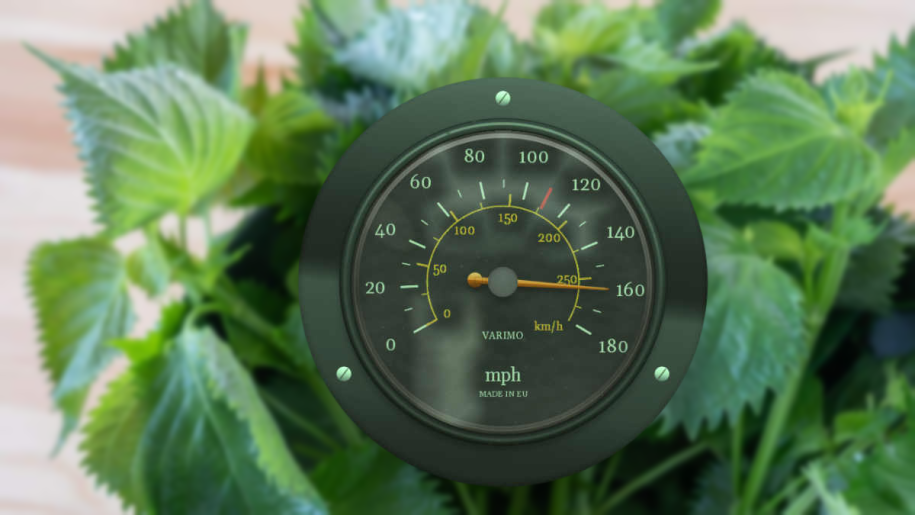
160 (mph)
